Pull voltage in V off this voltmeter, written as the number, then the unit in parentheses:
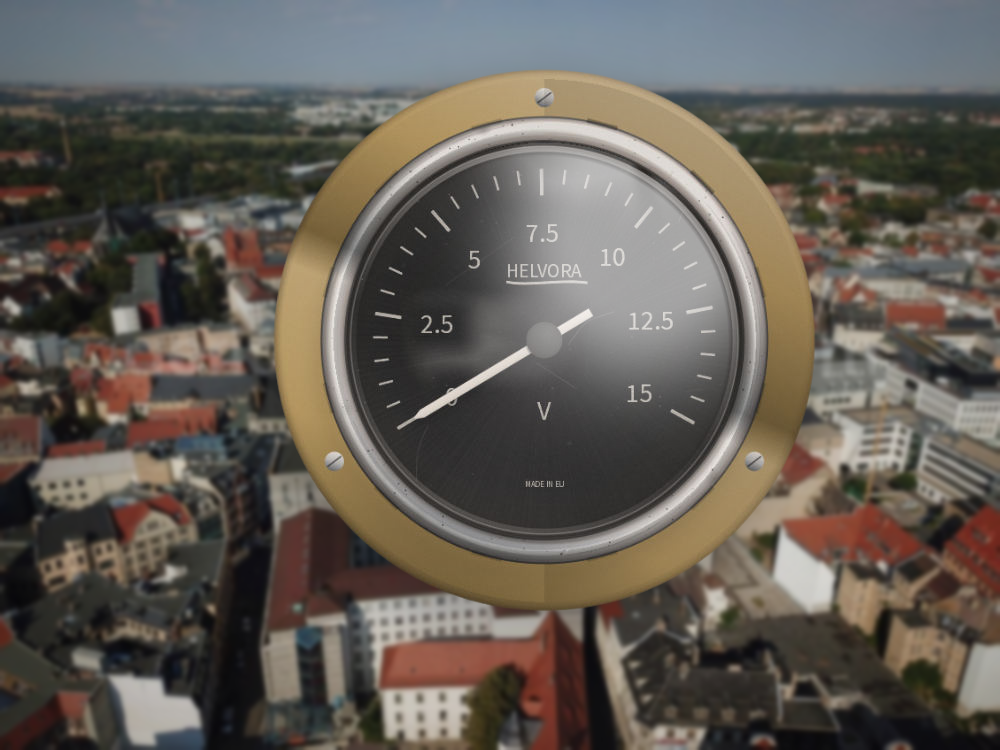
0 (V)
